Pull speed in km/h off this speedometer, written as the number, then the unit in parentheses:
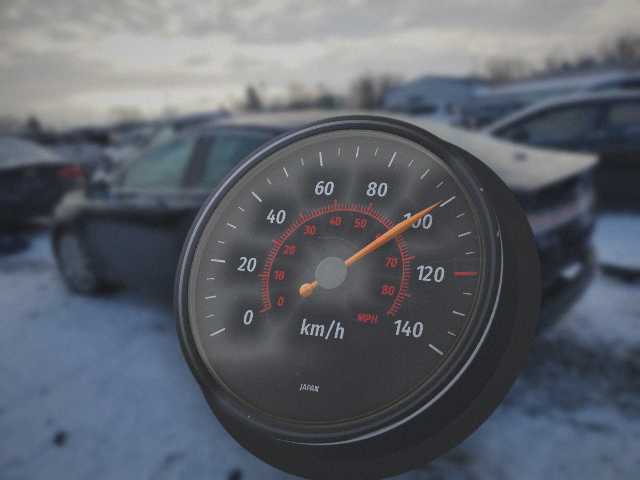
100 (km/h)
